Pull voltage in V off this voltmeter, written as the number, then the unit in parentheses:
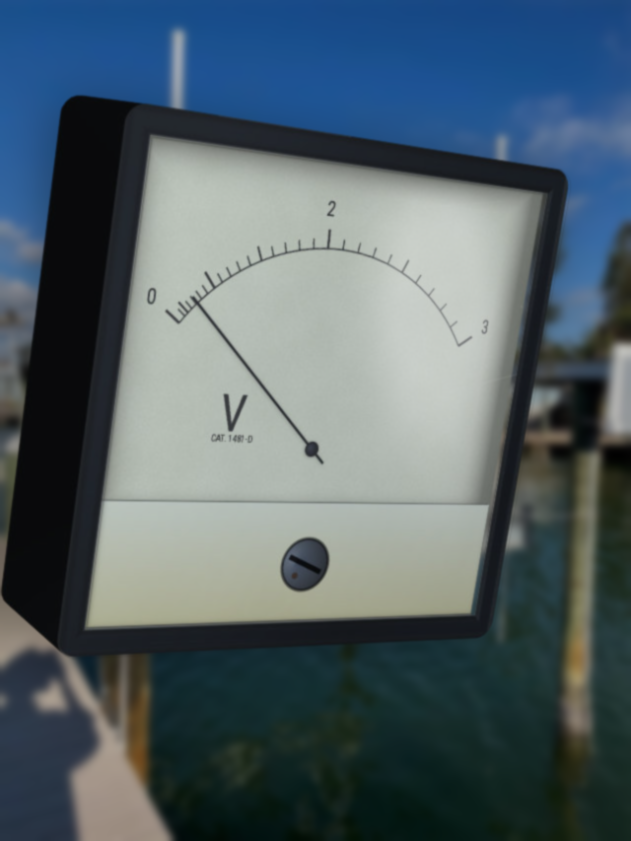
0.7 (V)
